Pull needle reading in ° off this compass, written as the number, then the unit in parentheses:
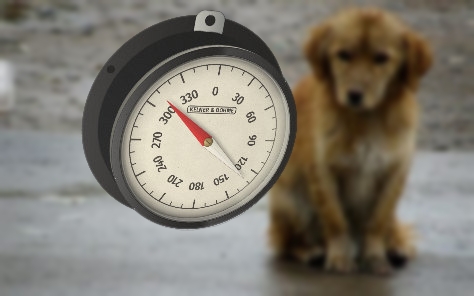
310 (°)
